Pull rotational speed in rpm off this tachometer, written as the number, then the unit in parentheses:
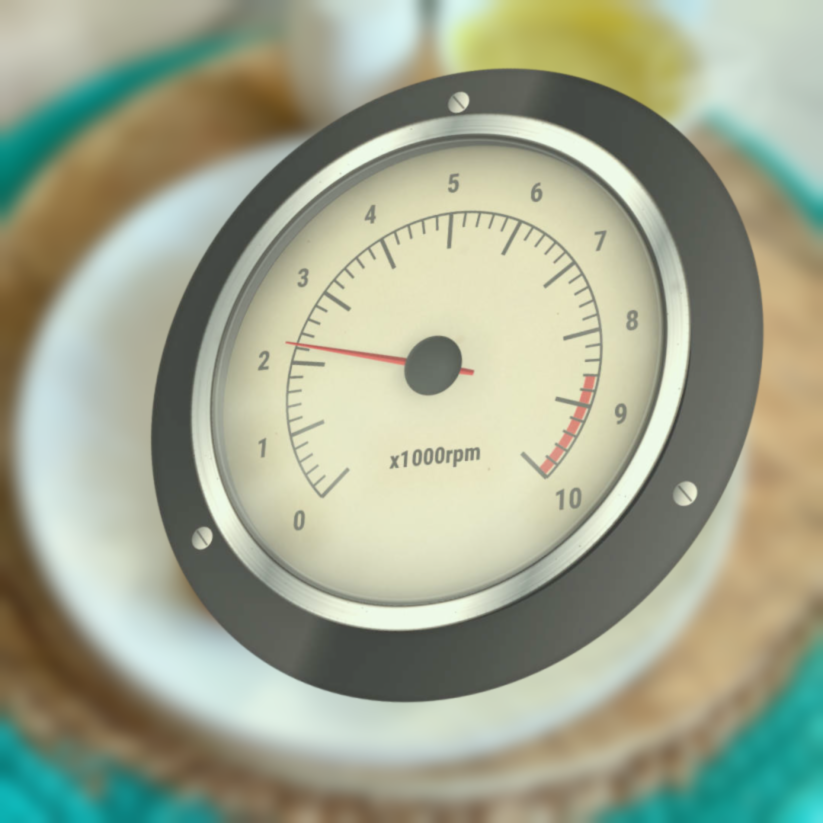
2200 (rpm)
